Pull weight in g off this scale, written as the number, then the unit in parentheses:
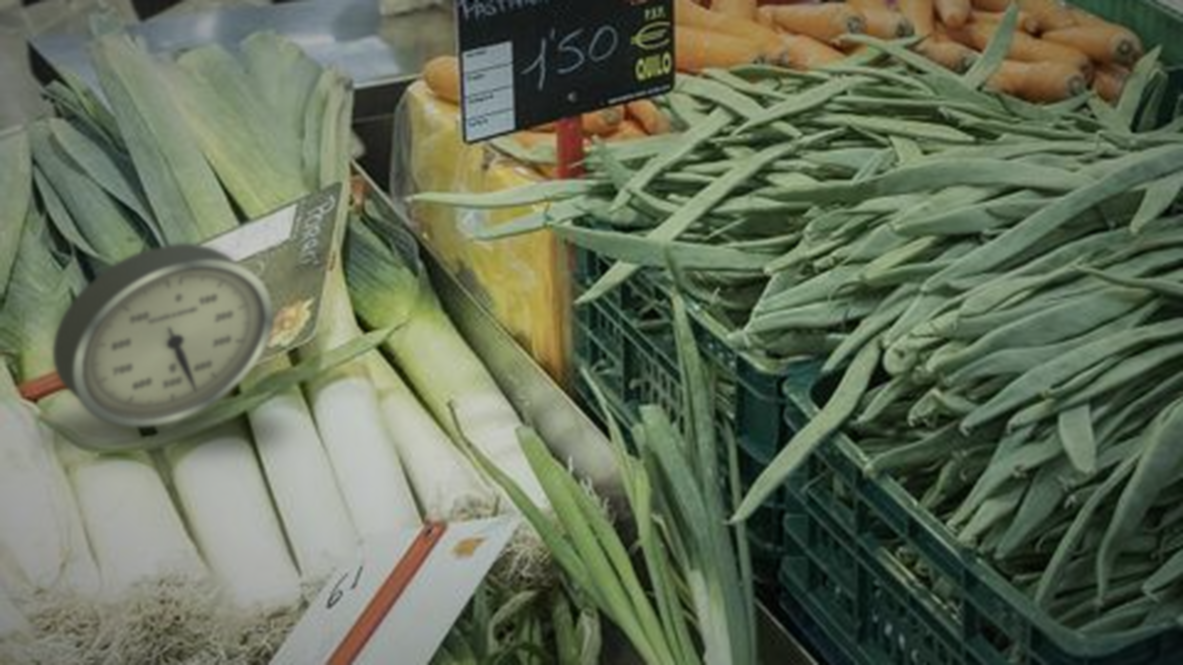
450 (g)
